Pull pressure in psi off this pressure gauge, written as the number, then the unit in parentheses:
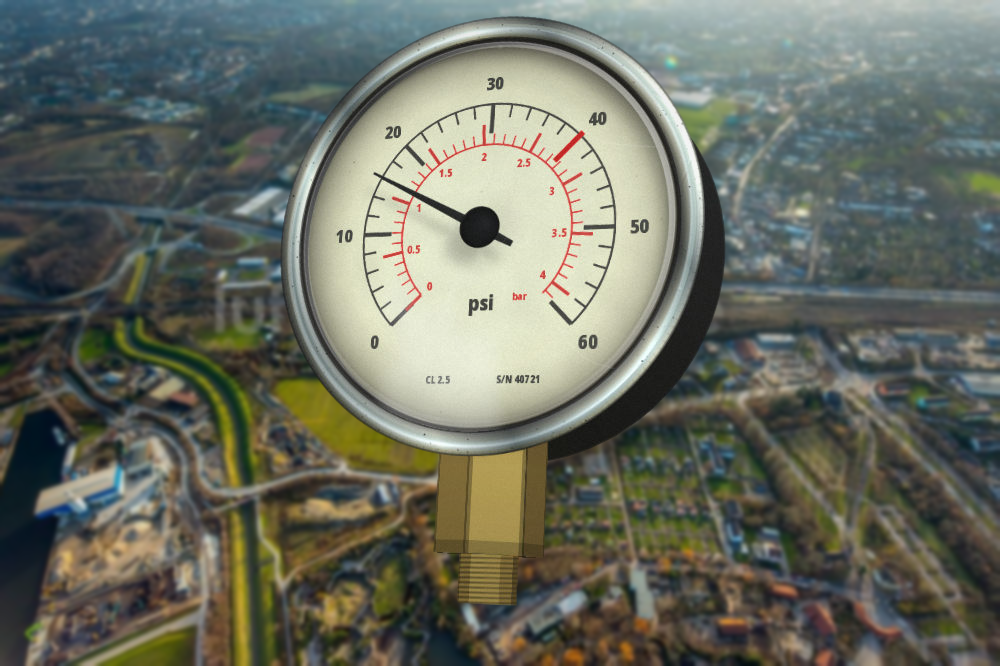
16 (psi)
